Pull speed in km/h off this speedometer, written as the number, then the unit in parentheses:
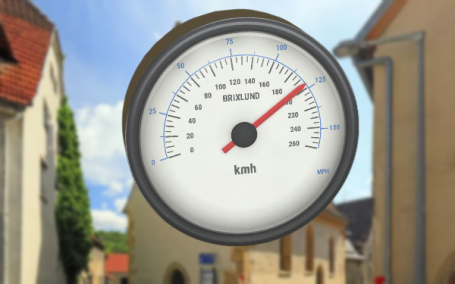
195 (km/h)
